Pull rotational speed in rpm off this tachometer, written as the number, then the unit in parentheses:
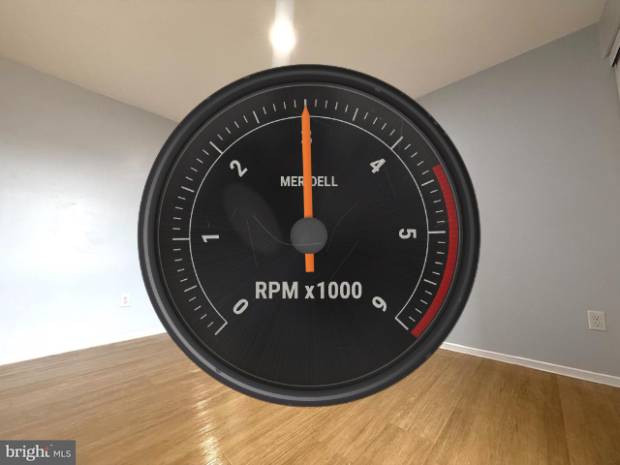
3000 (rpm)
